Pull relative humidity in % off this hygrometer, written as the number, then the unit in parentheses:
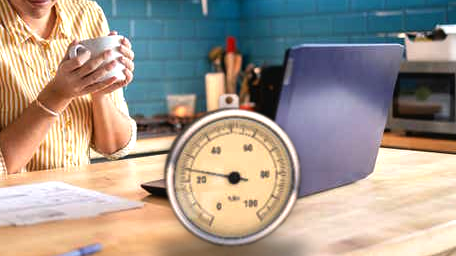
25 (%)
